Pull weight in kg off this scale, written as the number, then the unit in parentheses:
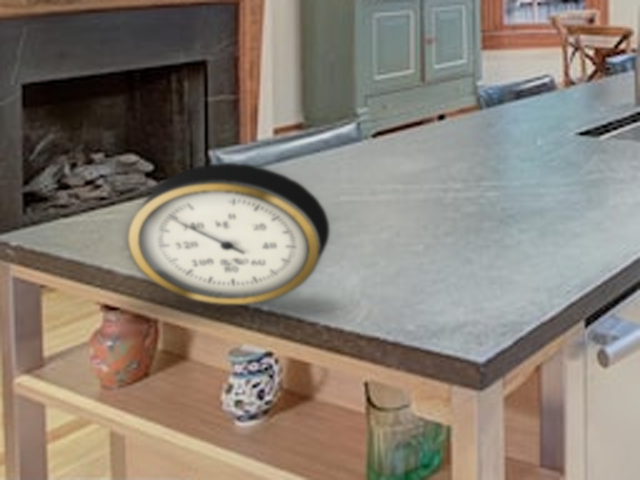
140 (kg)
